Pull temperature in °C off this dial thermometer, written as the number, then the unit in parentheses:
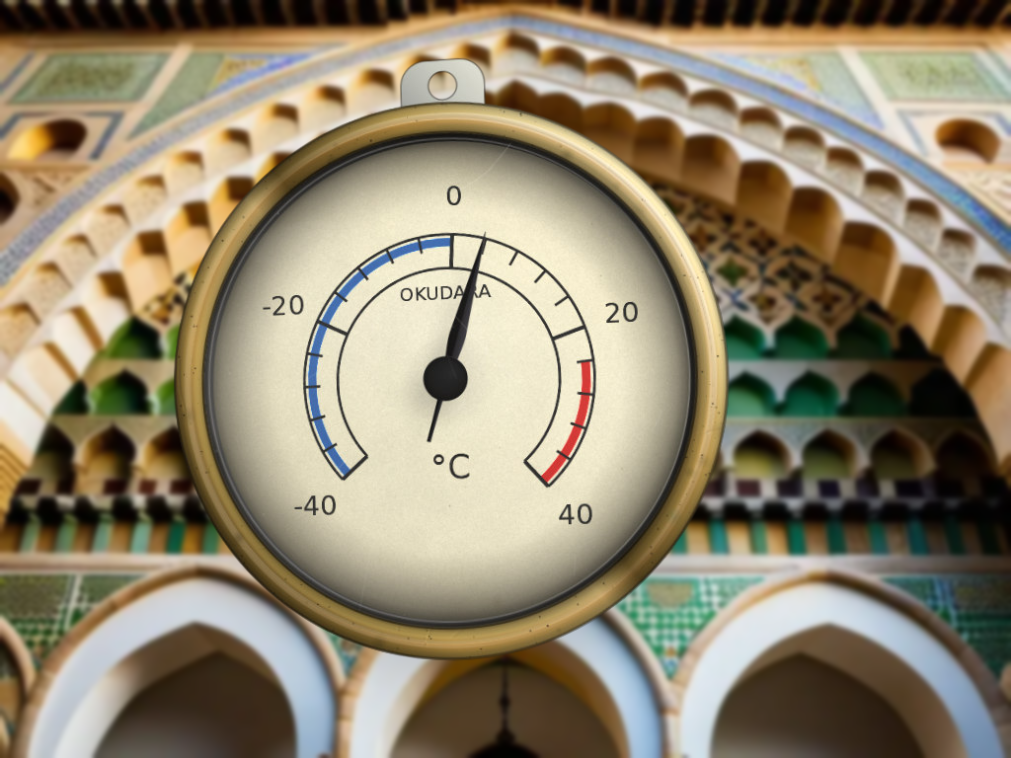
4 (°C)
